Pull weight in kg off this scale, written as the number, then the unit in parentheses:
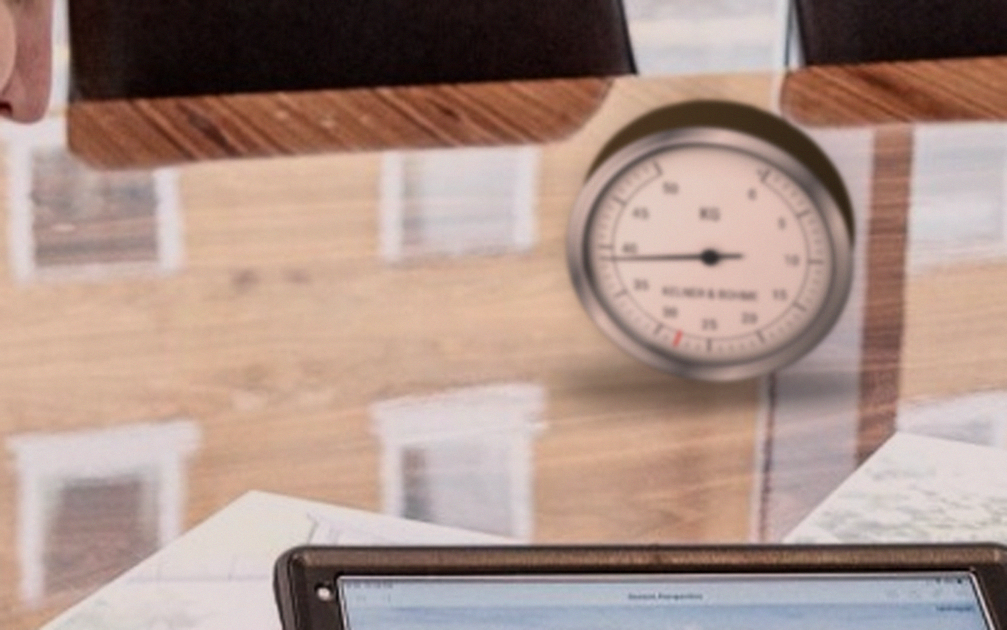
39 (kg)
